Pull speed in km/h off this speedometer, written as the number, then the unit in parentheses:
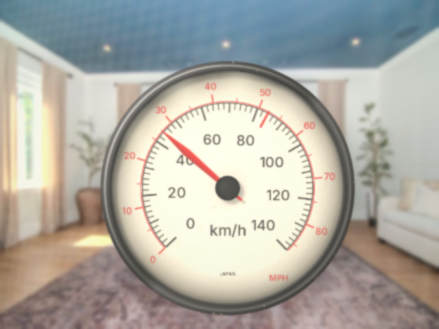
44 (km/h)
